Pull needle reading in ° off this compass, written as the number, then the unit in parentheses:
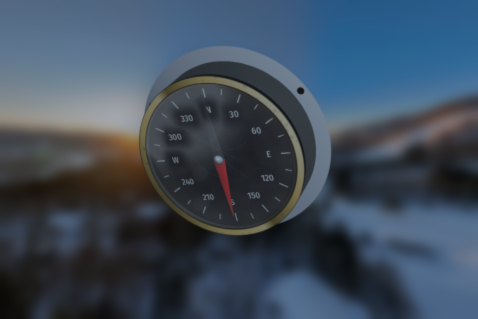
180 (°)
